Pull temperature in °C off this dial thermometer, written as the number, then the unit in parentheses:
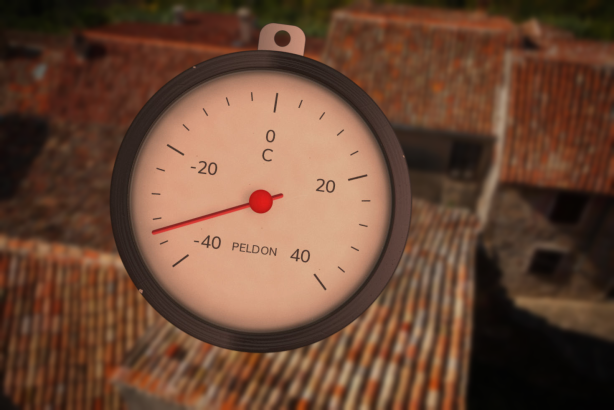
-34 (°C)
